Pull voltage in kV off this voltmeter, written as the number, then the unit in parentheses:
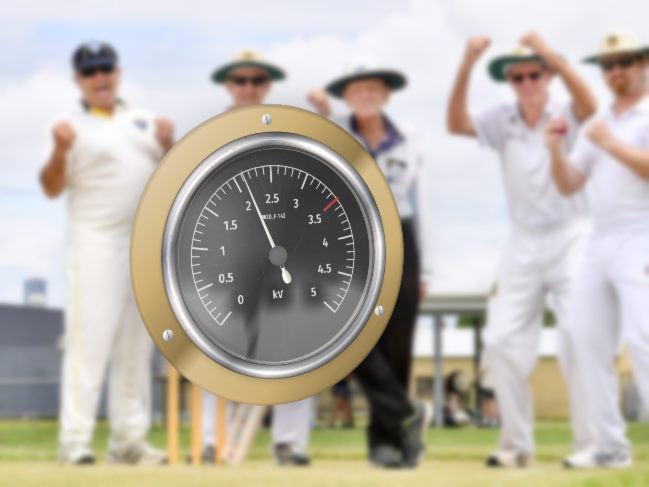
2.1 (kV)
